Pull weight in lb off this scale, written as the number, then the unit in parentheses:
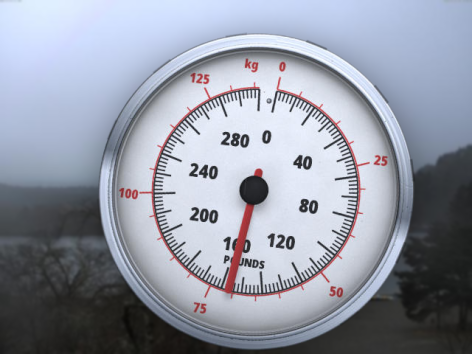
156 (lb)
